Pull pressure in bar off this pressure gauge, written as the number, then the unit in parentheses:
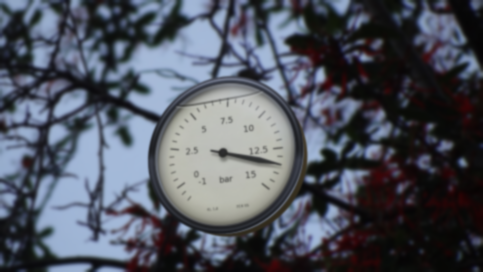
13.5 (bar)
